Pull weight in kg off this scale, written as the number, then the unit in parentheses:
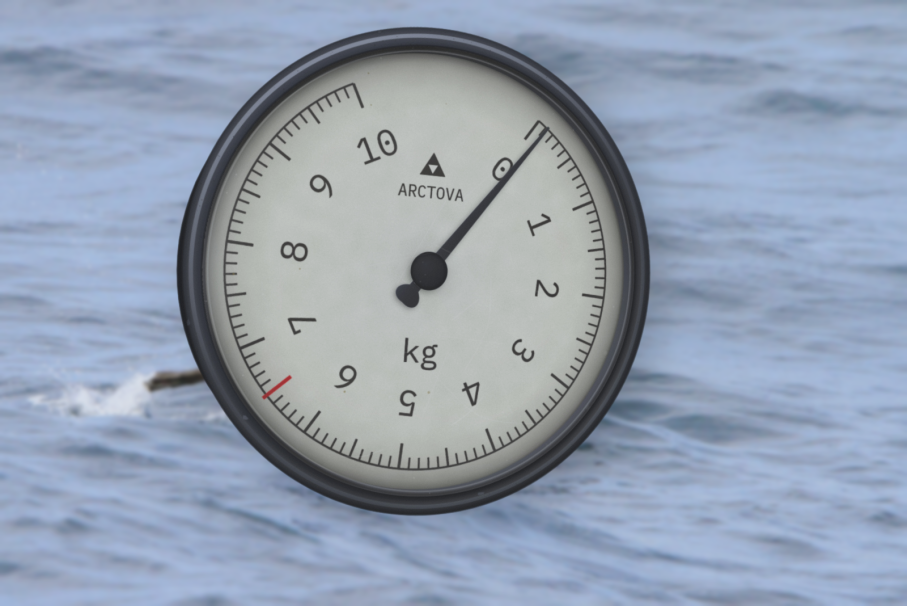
0.1 (kg)
